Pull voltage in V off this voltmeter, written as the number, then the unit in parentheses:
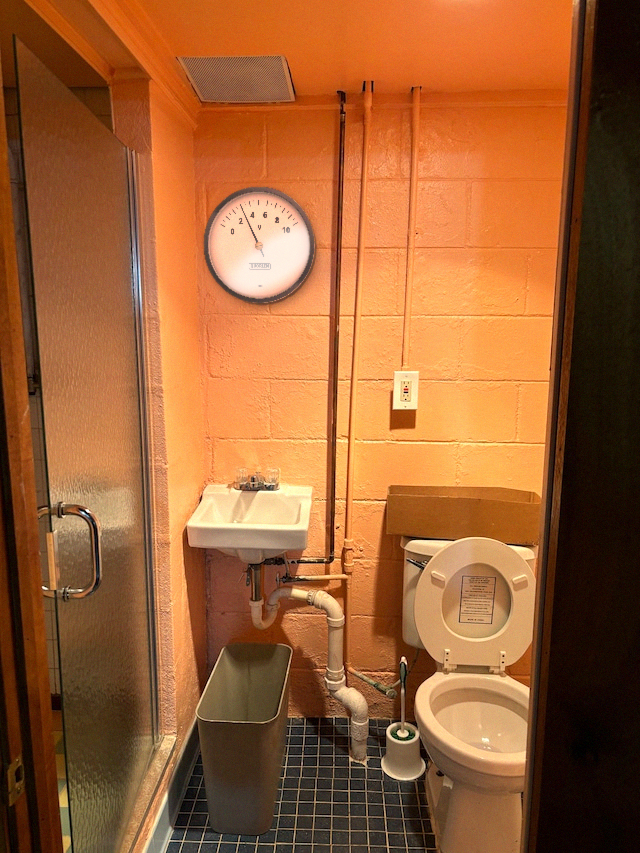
3 (V)
